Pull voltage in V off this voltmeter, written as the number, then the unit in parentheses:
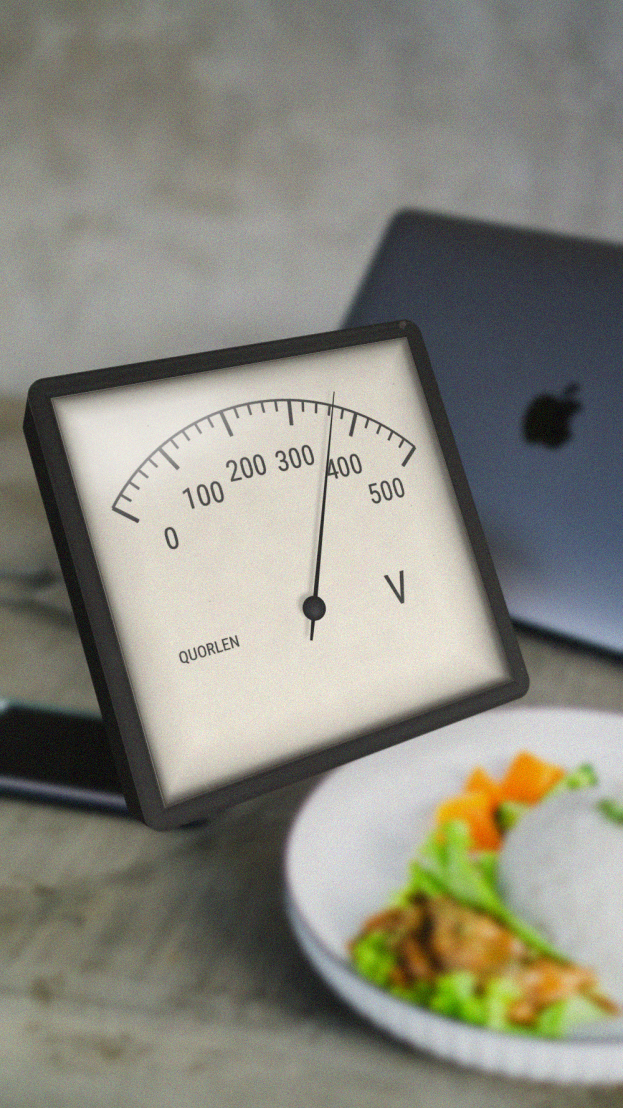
360 (V)
